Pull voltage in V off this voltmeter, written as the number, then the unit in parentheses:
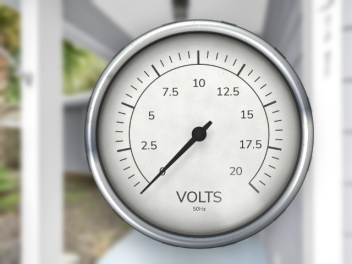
0 (V)
